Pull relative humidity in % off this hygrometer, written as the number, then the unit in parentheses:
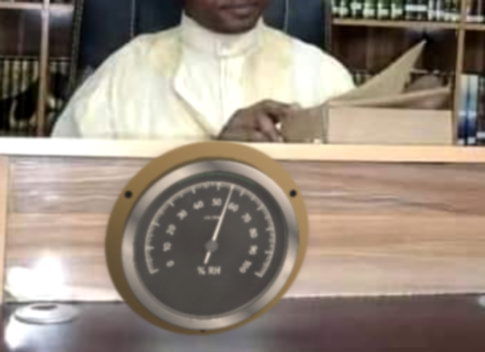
55 (%)
